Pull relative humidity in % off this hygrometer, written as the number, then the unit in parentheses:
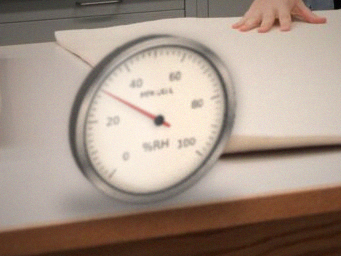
30 (%)
